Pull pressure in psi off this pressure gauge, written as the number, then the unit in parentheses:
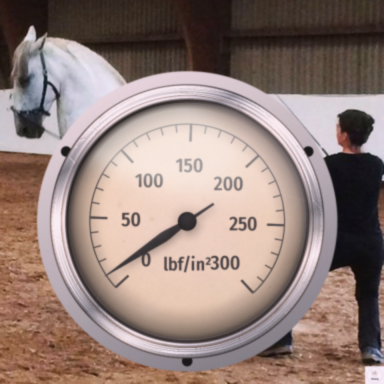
10 (psi)
